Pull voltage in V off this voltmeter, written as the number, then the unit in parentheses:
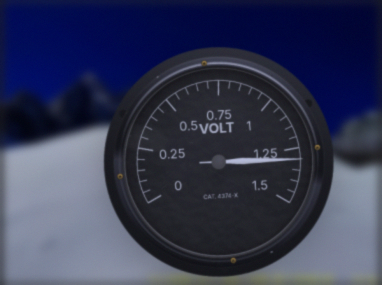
1.3 (V)
